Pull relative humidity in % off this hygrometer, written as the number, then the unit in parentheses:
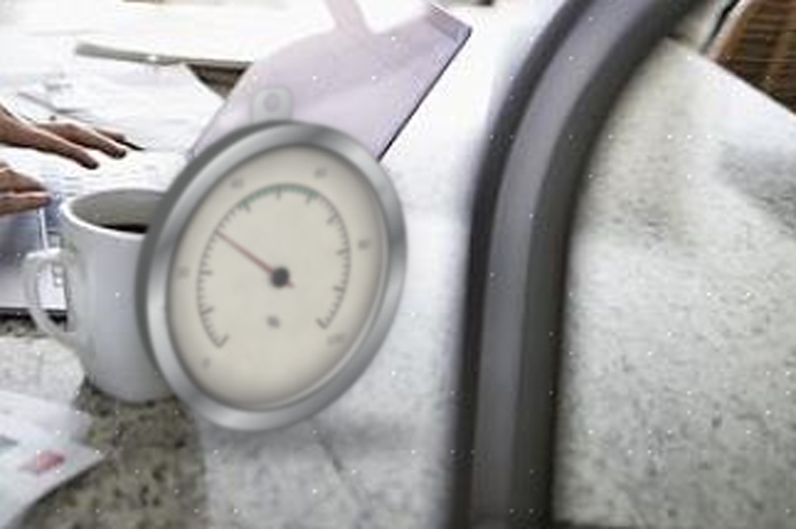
30 (%)
